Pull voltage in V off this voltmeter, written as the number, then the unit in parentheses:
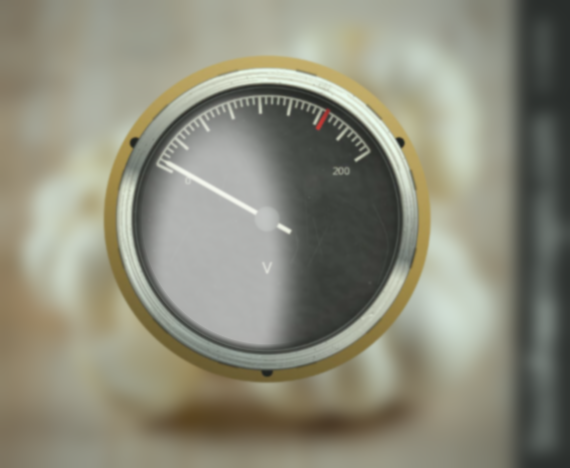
5 (V)
